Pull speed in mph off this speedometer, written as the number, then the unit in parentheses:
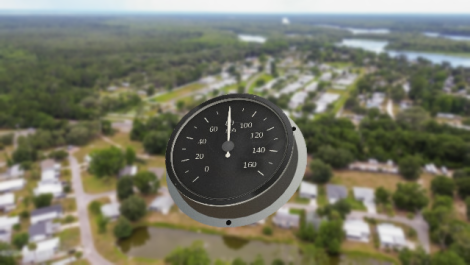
80 (mph)
